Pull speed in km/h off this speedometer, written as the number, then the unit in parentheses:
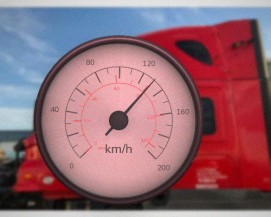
130 (km/h)
